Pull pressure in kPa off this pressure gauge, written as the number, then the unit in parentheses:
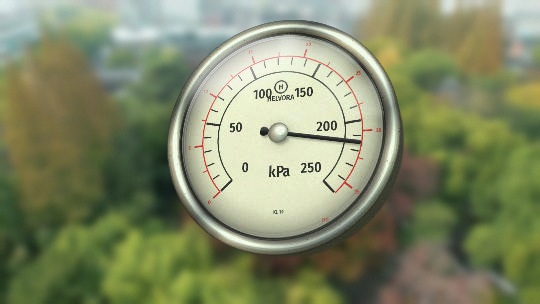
215 (kPa)
